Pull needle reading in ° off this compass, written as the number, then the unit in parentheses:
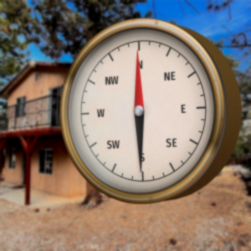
0 (°)
